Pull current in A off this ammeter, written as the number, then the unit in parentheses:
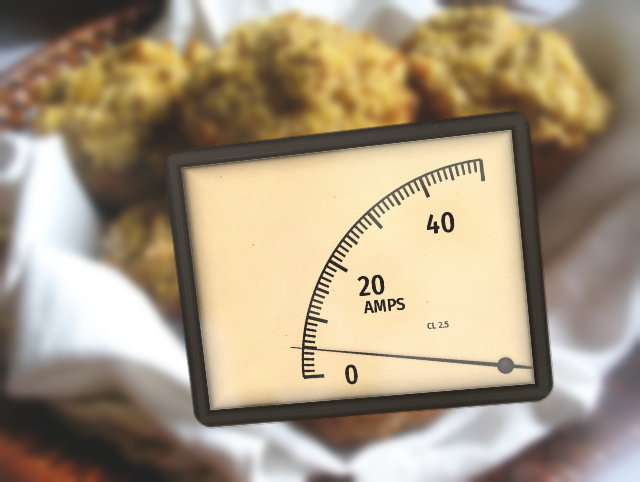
5 (A)
